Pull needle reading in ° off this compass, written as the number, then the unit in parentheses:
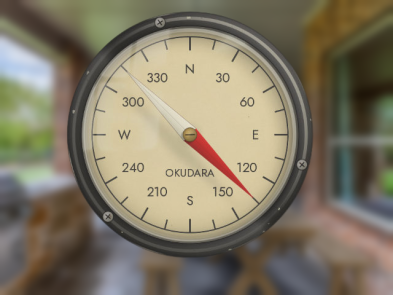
135 (°)
